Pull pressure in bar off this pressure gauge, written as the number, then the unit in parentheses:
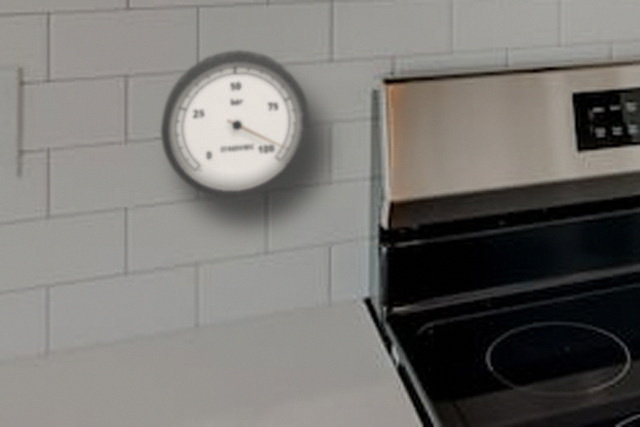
95 (bar)
